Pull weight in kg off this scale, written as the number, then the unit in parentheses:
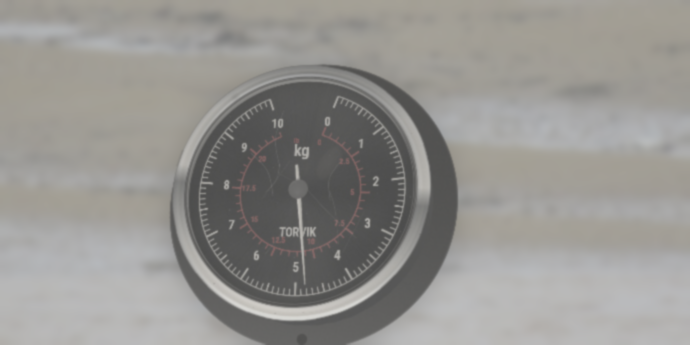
4.8 (kg)
